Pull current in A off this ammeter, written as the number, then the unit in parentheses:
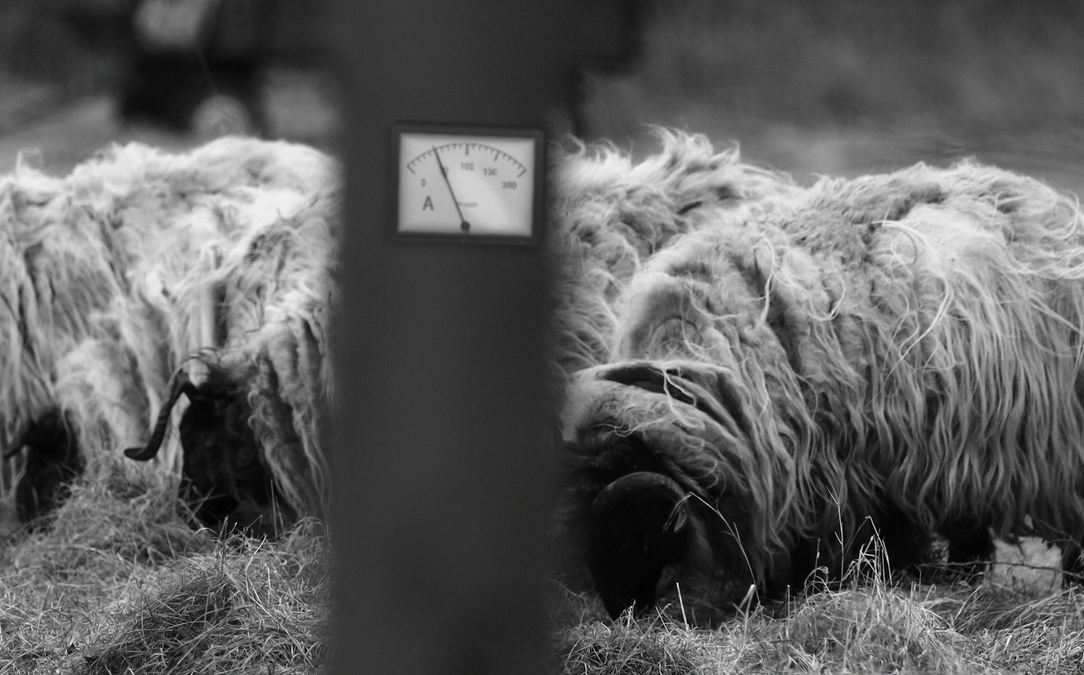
50 (A)
